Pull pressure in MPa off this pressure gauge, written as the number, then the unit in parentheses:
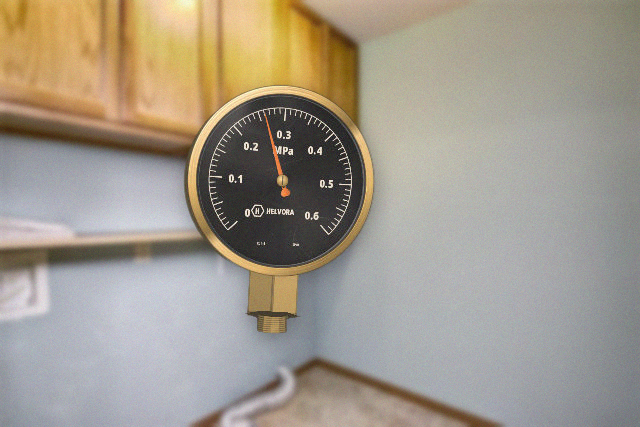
0.26 (MPa)
